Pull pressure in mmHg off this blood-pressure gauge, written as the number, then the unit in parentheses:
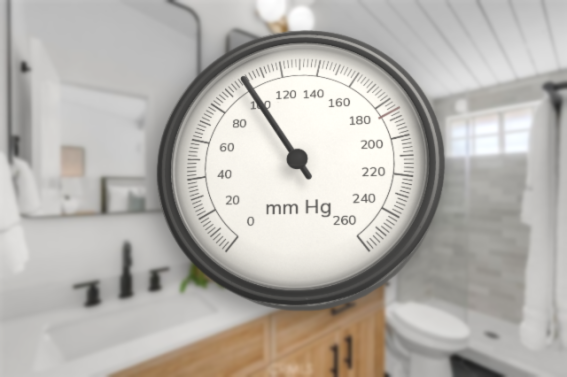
100 (mmHg)
